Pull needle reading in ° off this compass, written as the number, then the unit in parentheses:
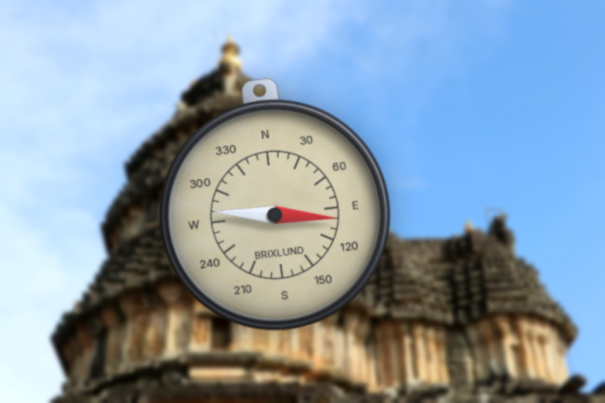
100 (°)
